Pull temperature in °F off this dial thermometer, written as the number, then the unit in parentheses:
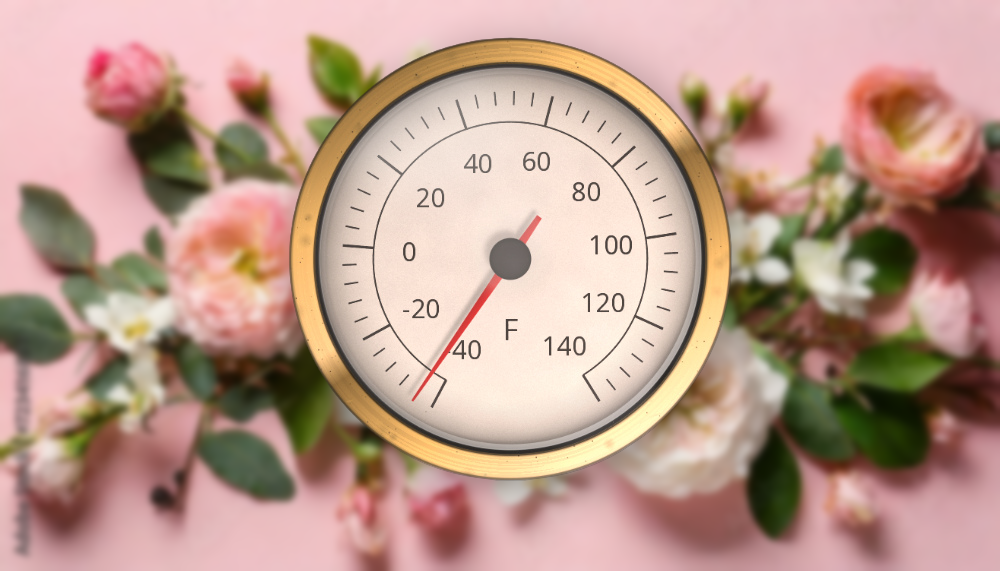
-36 (°F)
